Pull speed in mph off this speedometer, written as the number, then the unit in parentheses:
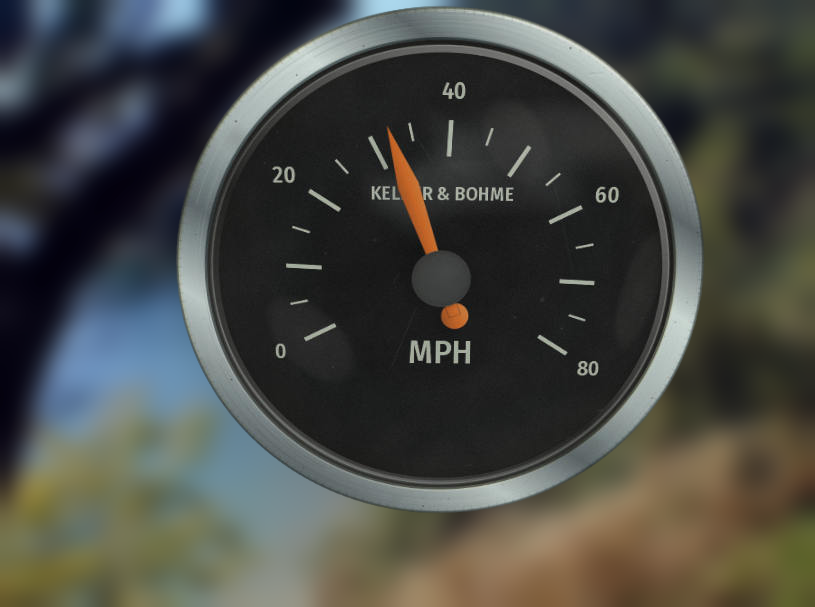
32.5 (mph)
